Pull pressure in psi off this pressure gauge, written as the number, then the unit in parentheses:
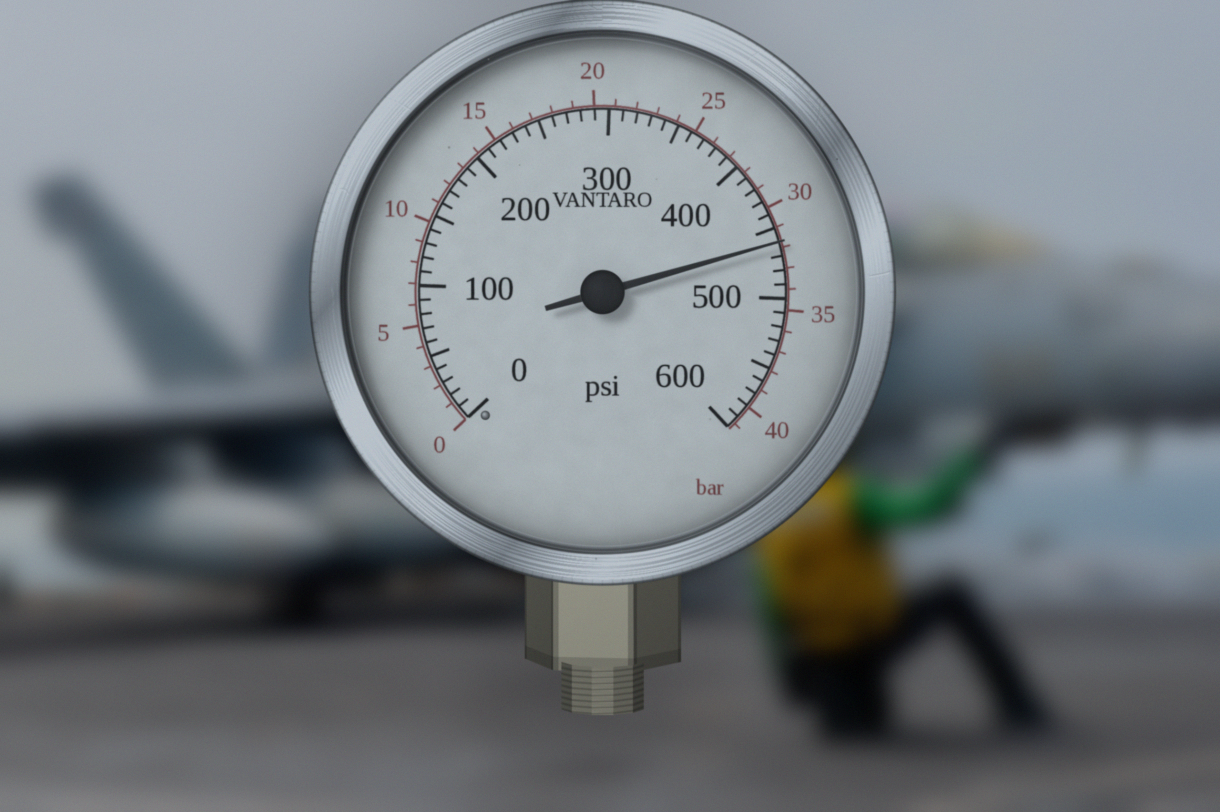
460 (psi)
